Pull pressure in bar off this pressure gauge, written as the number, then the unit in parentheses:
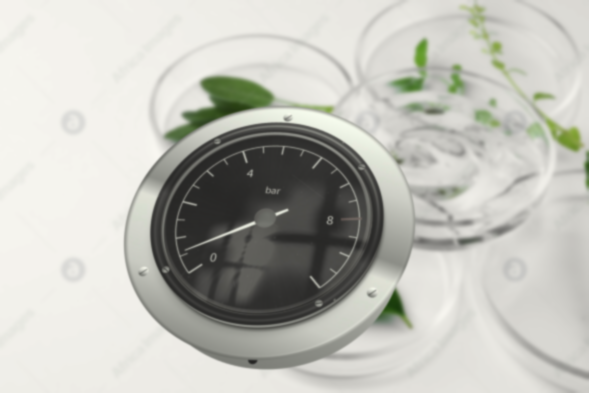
0.5 (bar)
